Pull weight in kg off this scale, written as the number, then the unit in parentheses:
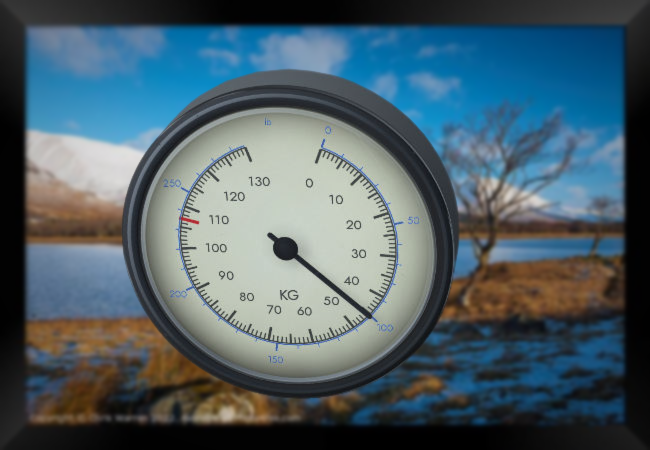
45 (kg)
